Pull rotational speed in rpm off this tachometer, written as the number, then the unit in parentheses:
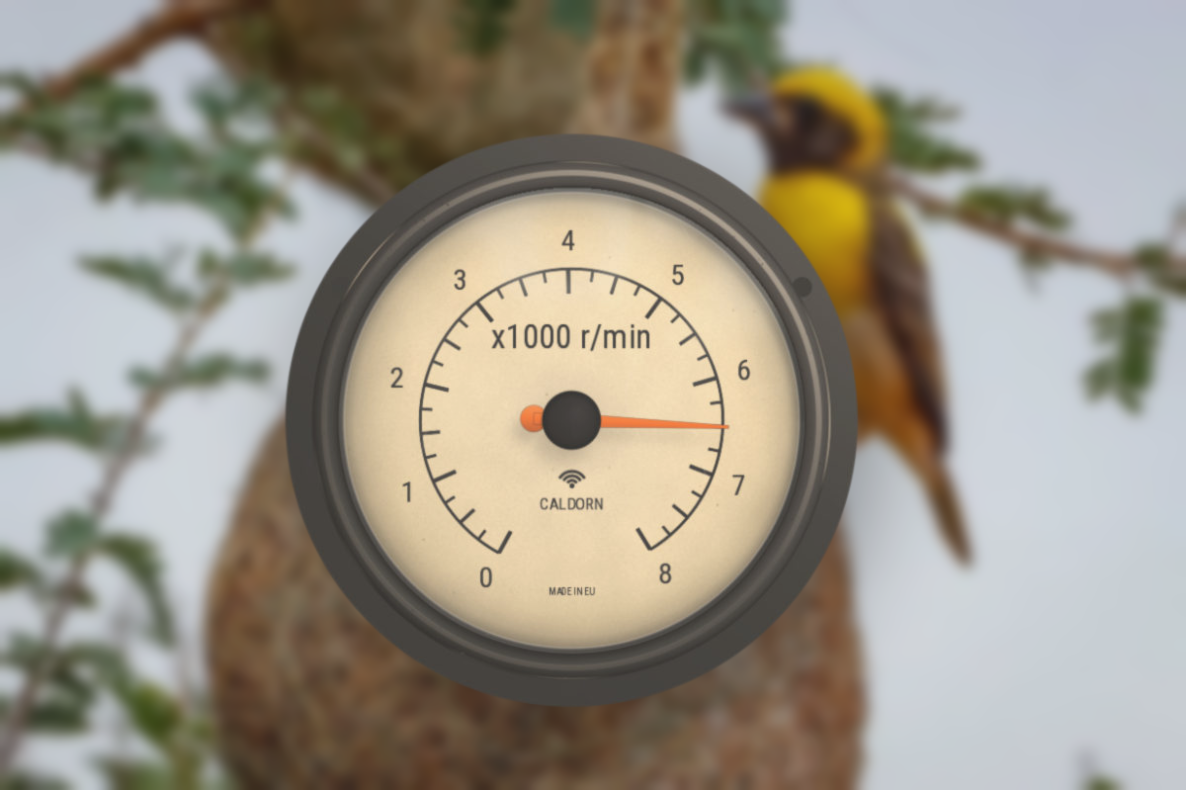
6500 (rpm)
